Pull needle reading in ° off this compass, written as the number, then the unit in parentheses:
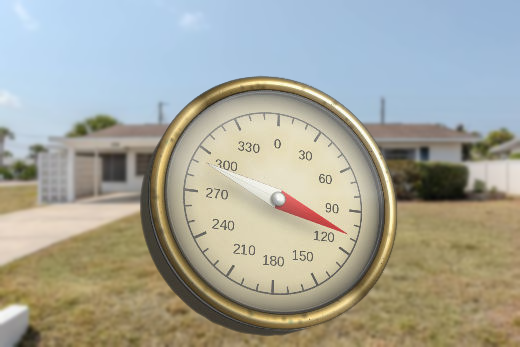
110 (°)
